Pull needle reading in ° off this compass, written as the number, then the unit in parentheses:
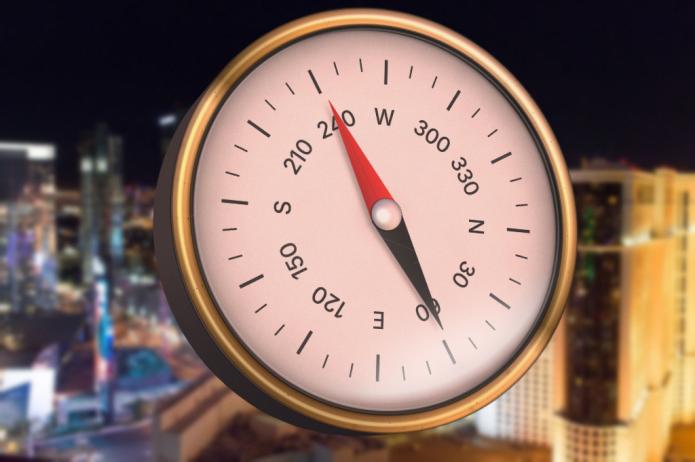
240 (°)
